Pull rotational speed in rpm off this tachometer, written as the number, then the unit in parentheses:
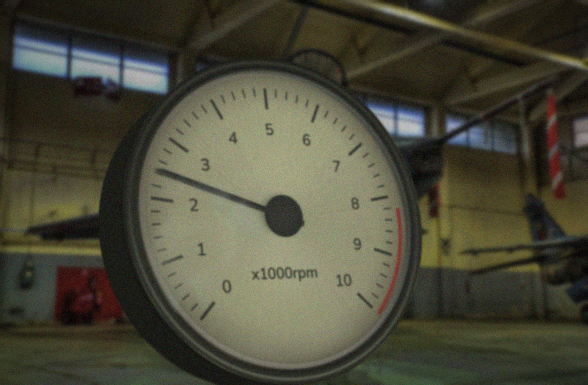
2400 (rpm)
